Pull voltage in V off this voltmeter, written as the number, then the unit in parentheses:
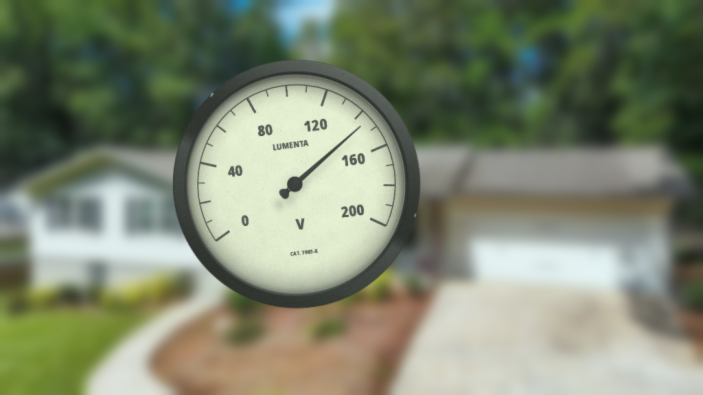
145 (V)
